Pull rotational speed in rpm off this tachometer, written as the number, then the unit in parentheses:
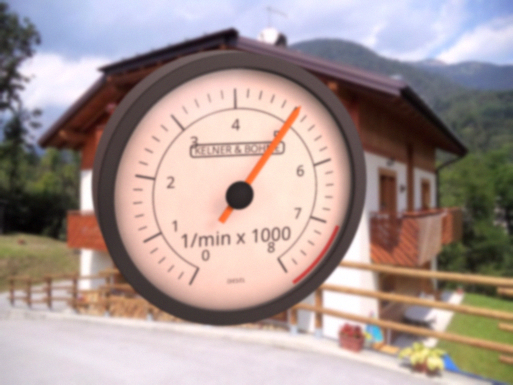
5000 (rpm)
